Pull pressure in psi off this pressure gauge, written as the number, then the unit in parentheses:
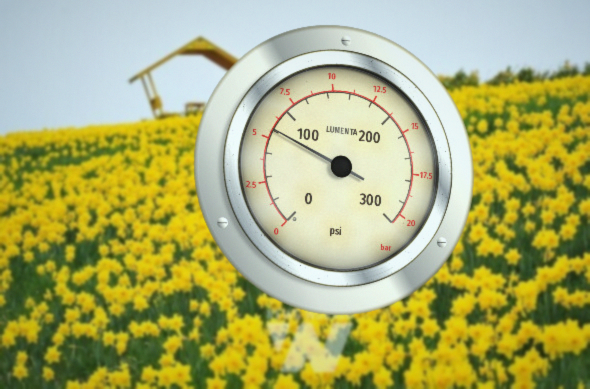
80 (psi)
